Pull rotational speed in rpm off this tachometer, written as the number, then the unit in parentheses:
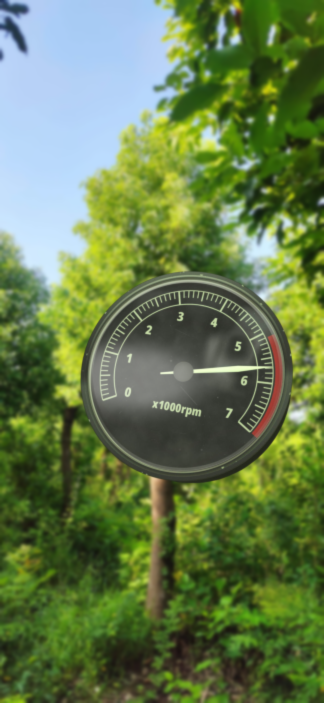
5700 (rpm)
